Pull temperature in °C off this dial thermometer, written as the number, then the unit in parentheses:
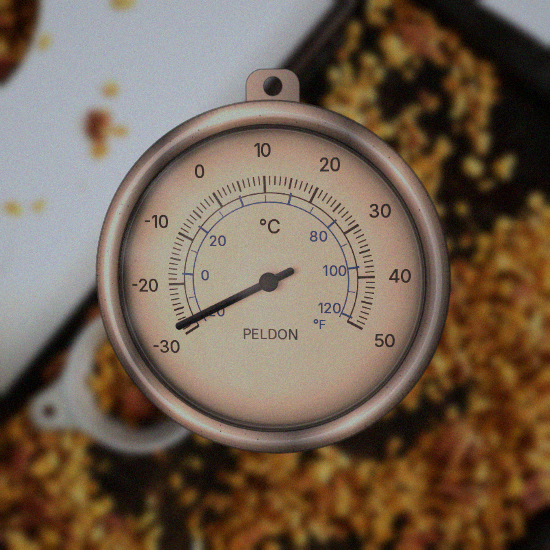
-28 (°C)
